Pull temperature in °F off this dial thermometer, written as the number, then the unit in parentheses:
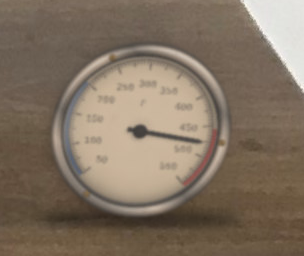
475 (°F)
